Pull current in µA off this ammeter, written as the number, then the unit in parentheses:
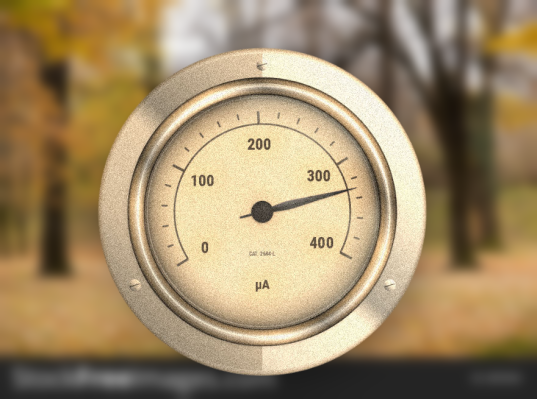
330 (µA)
